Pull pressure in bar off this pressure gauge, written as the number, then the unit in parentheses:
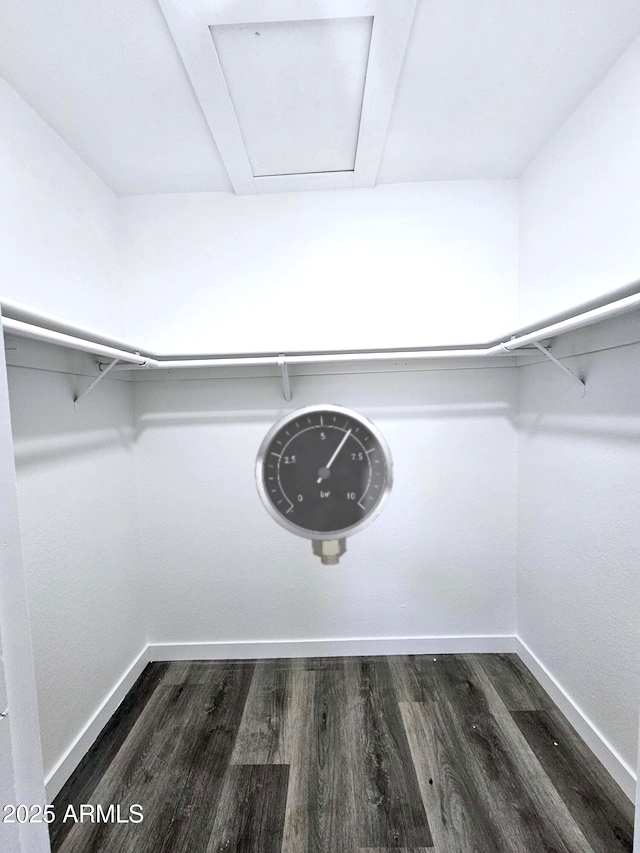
6.25 (bar)
